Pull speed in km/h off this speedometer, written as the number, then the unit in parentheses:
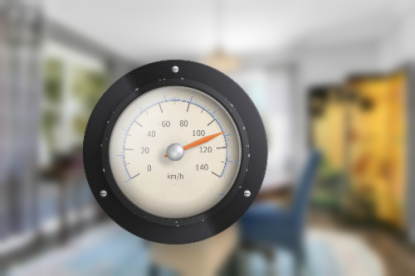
110 (km/h)
